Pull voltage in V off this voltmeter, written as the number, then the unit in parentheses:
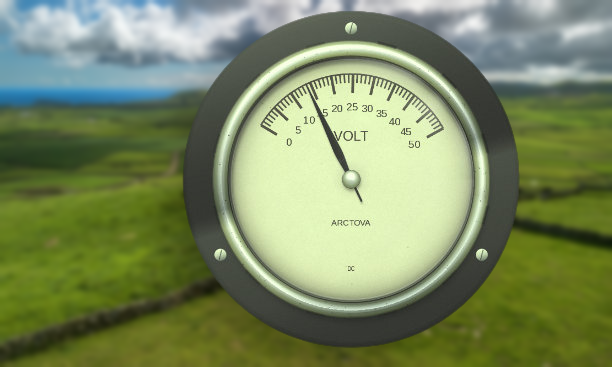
14 (V)
